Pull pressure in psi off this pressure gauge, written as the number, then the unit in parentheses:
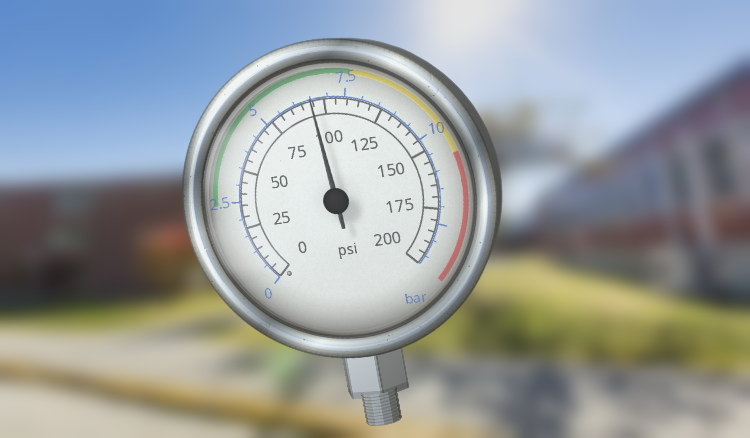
95 (psi)
